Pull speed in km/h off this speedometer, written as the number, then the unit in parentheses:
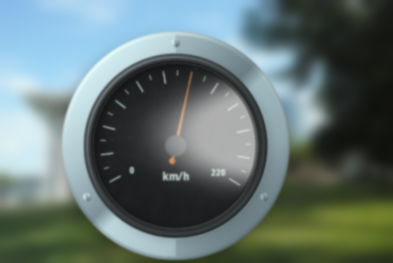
120 (km/h)
